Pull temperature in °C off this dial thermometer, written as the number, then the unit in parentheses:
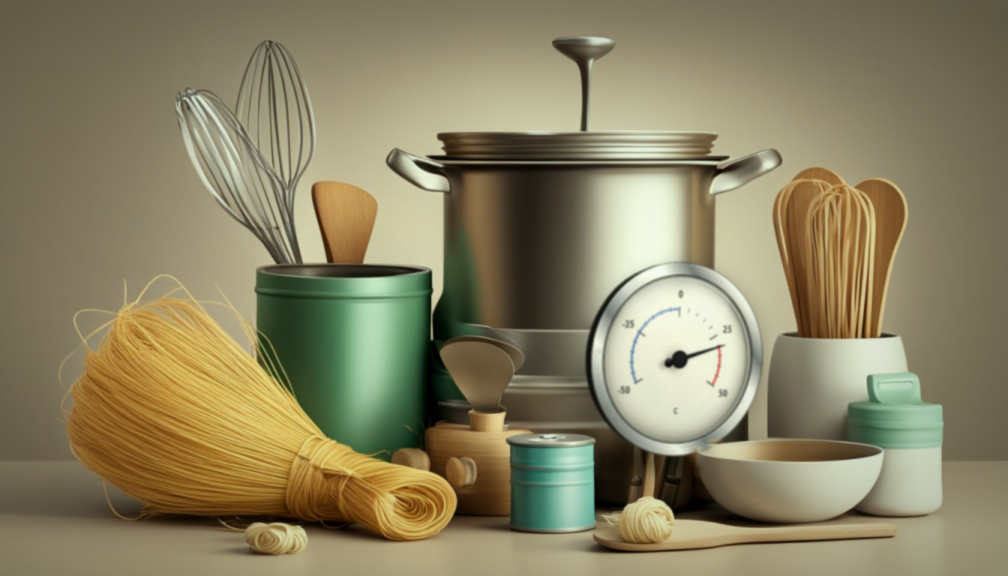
30 (°C)
